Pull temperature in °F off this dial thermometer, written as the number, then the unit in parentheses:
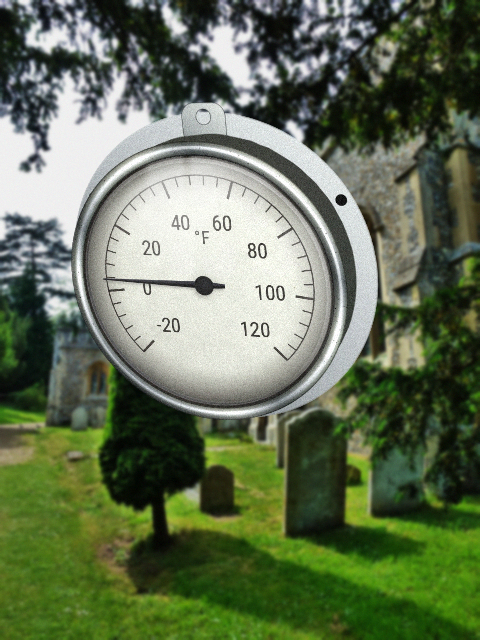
4 (°F)
